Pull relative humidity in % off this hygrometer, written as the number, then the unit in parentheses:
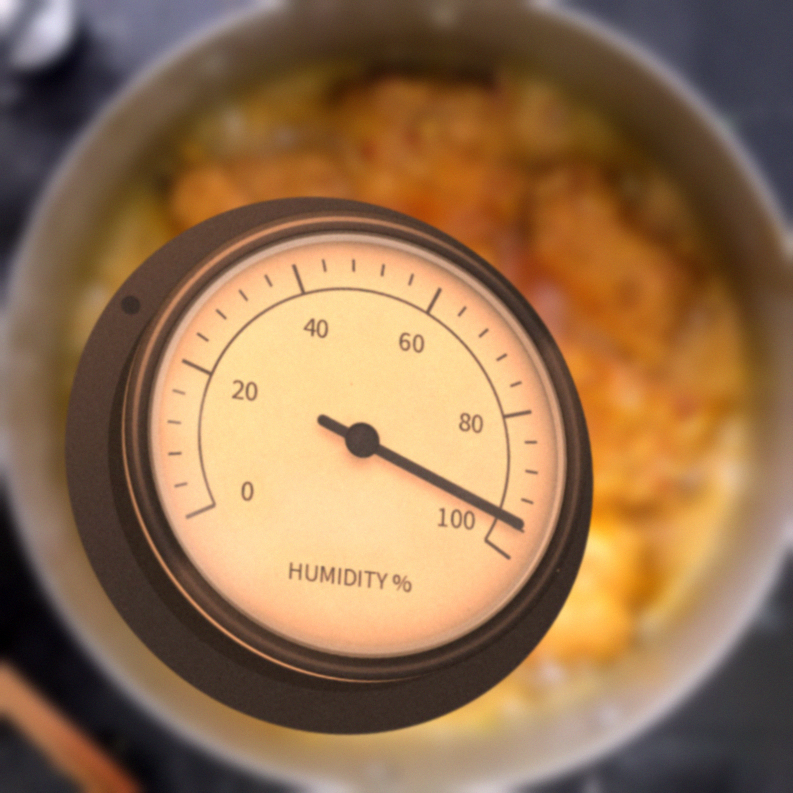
96 (%)
